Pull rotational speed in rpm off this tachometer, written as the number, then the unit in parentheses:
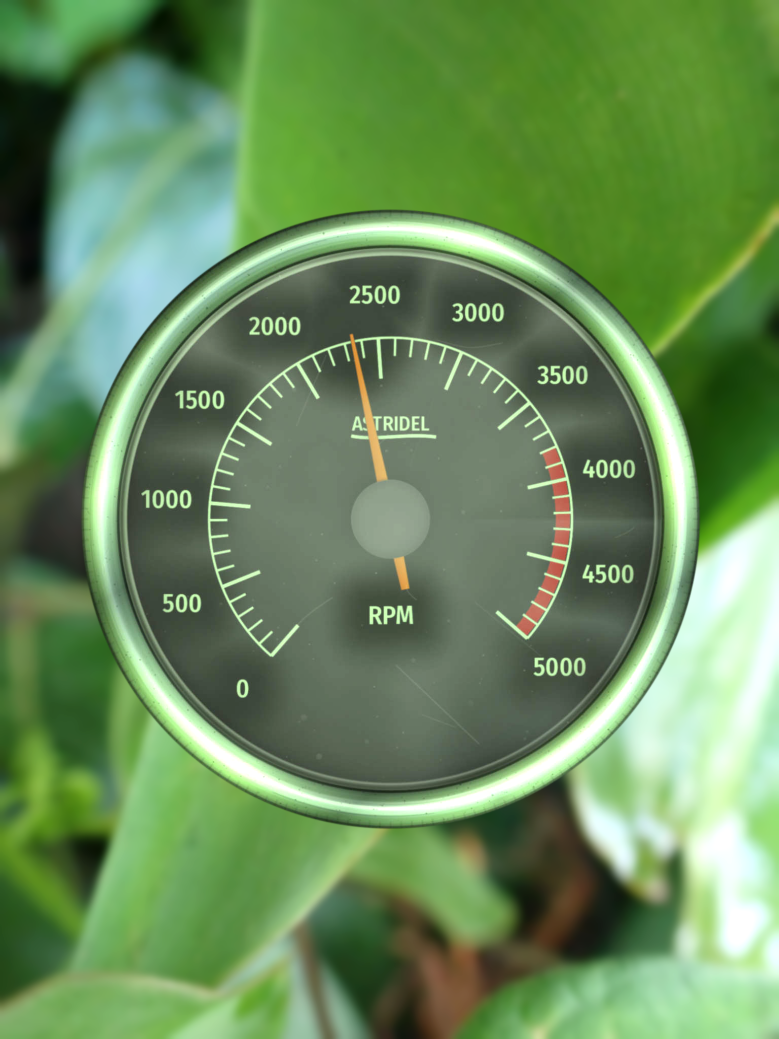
2350 (rpm)
